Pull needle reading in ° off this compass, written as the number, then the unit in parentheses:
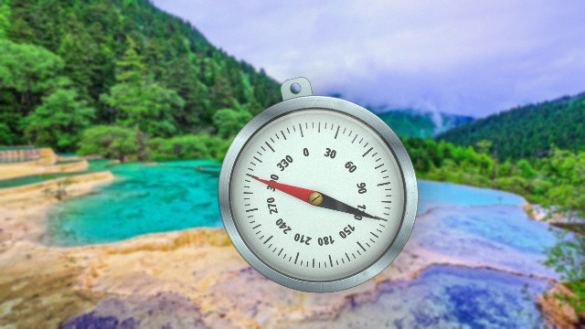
300 (°)
